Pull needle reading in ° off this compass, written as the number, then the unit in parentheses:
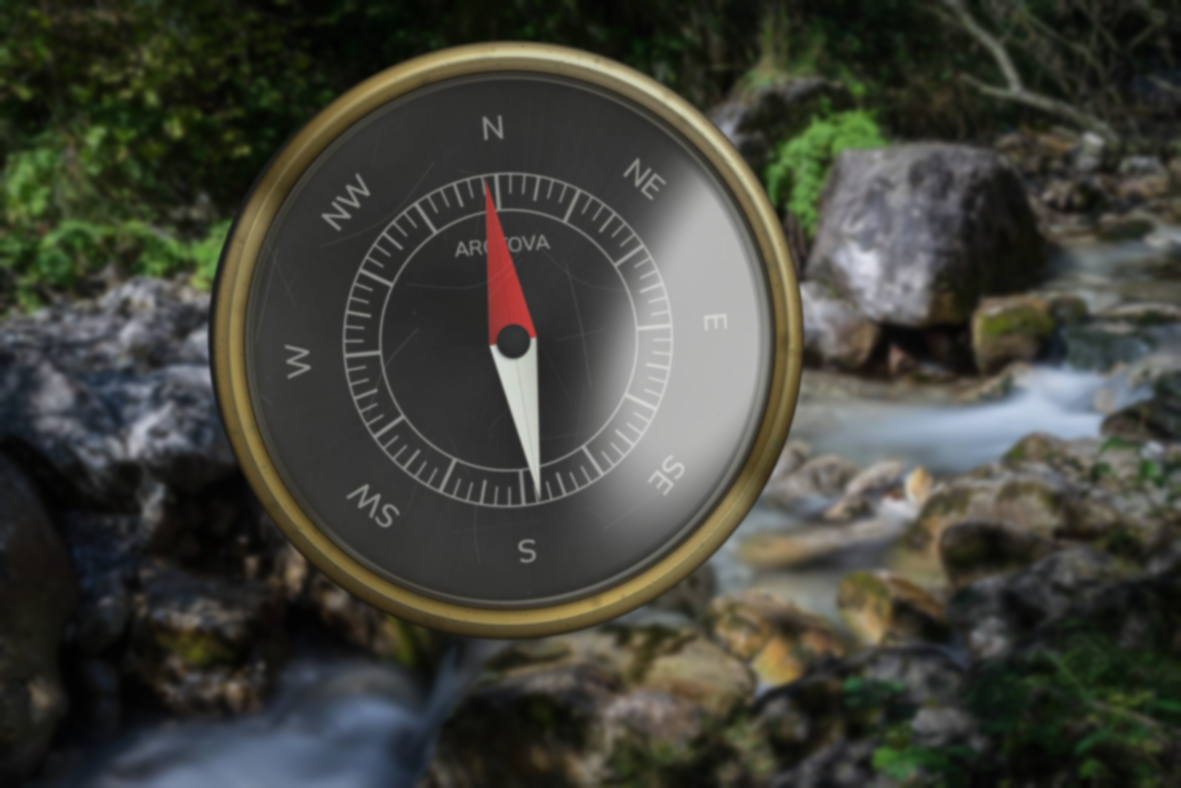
355 (°)
